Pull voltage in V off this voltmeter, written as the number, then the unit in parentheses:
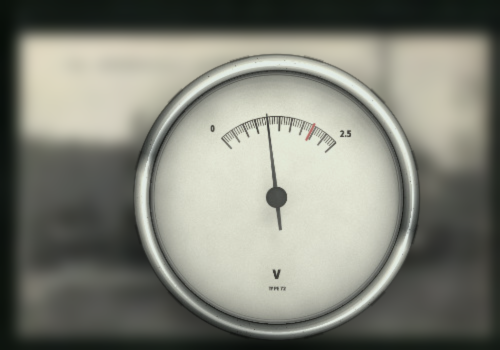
1 (V)
